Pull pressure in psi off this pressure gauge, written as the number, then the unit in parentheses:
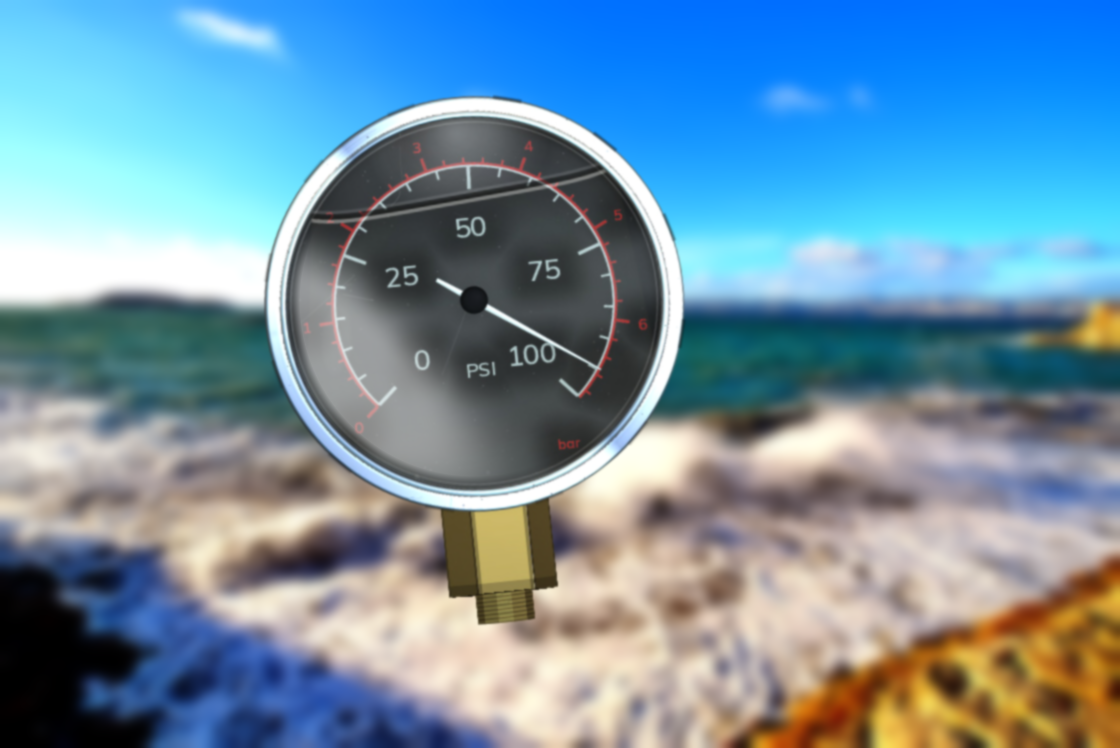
95 (psi)
